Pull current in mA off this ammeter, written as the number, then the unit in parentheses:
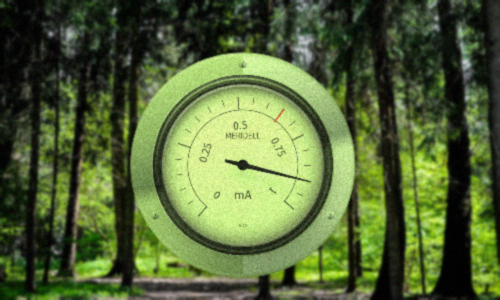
0.9 (mA)
